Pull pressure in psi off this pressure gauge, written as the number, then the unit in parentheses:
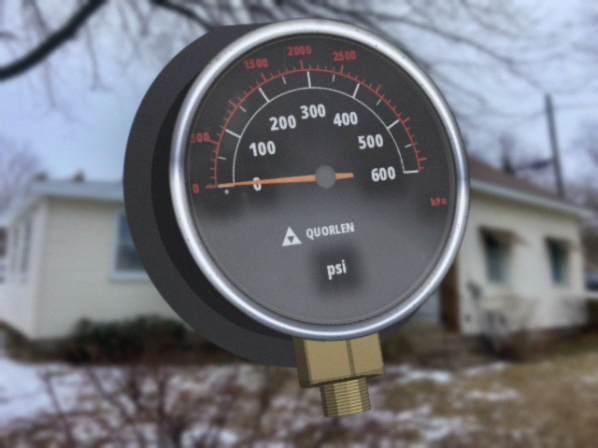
0 (psi)
